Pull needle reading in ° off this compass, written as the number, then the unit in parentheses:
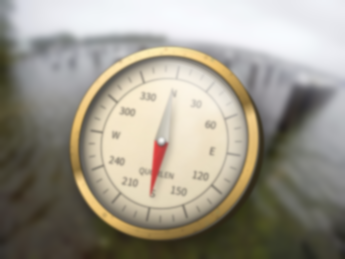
180 (°)
